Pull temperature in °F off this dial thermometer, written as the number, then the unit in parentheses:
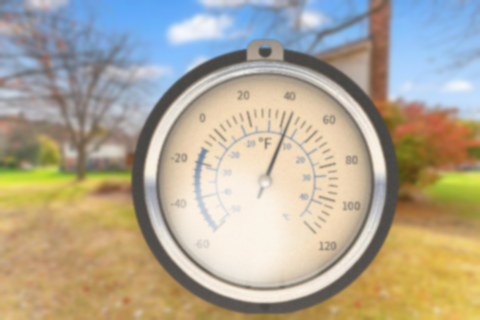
44 (°F)
